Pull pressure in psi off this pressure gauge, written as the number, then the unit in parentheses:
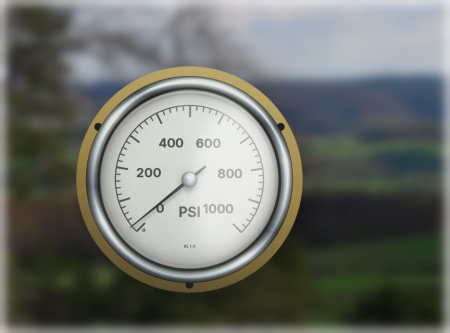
20 (psi)
